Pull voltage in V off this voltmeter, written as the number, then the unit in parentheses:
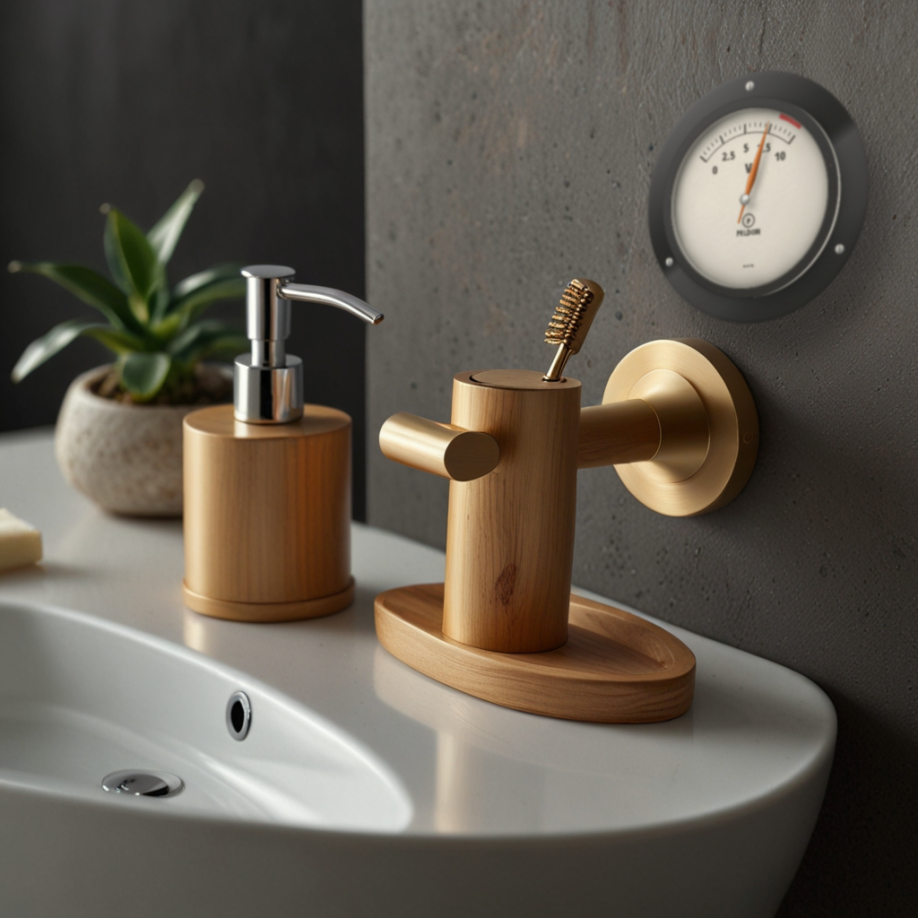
7.5 (V)
